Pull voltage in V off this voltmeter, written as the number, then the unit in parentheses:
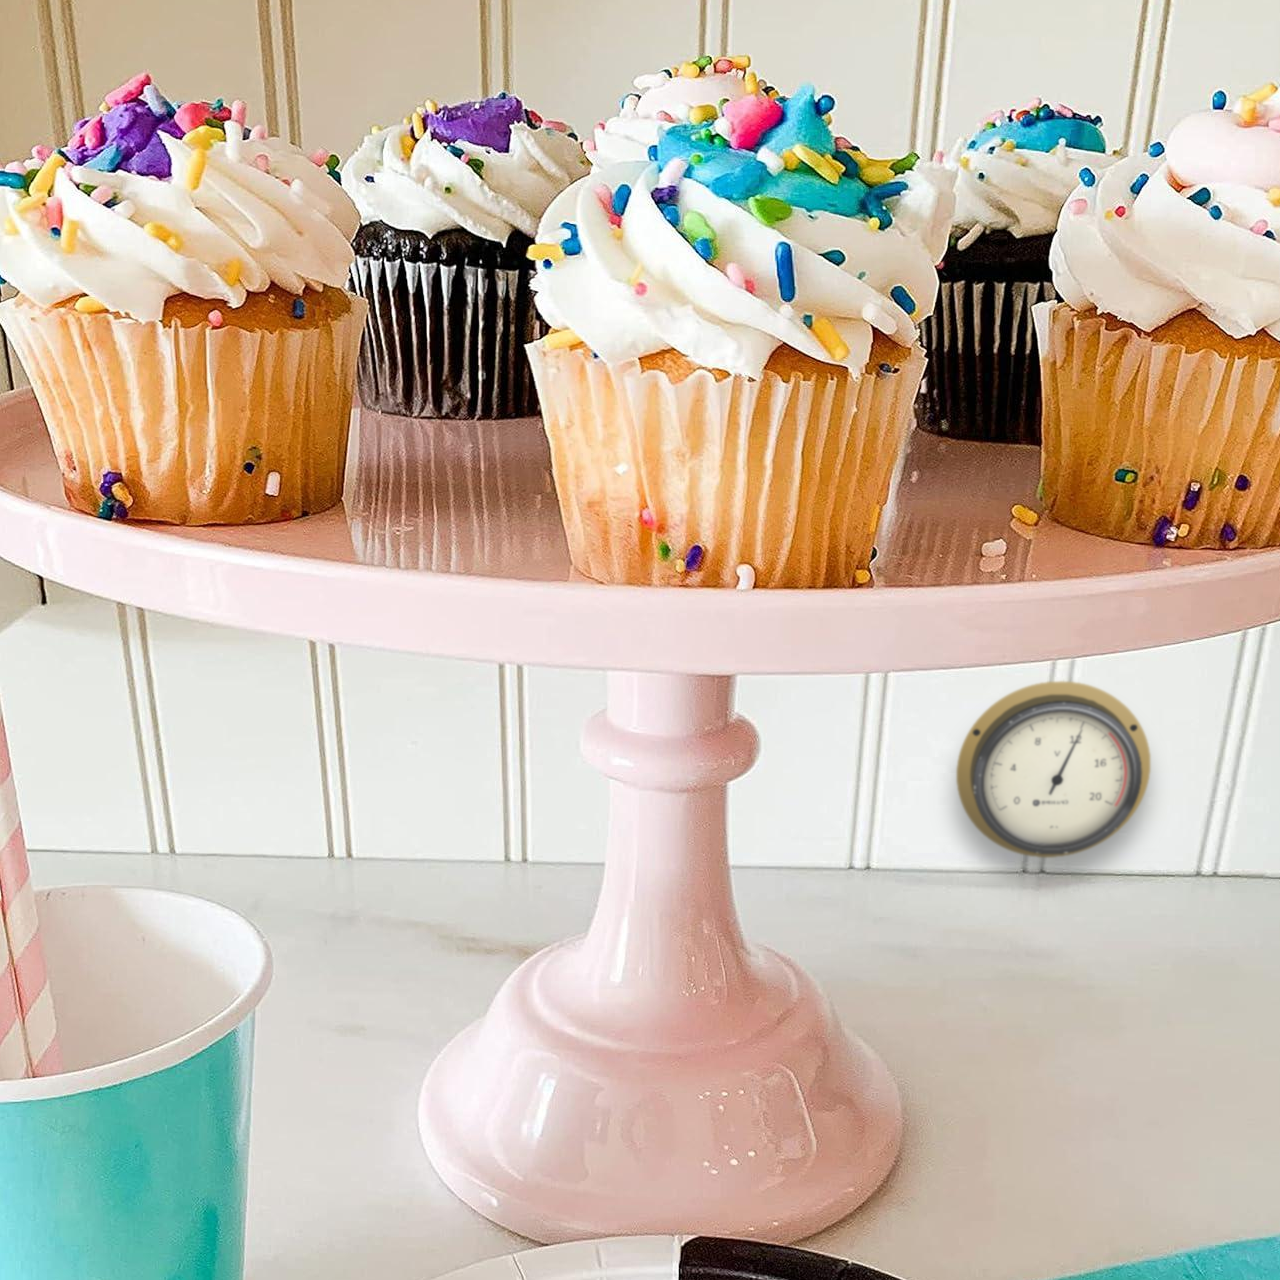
12 (V)
